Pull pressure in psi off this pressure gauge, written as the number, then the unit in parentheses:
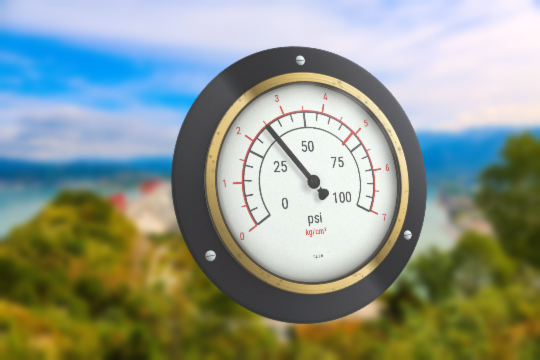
35 (psi)
